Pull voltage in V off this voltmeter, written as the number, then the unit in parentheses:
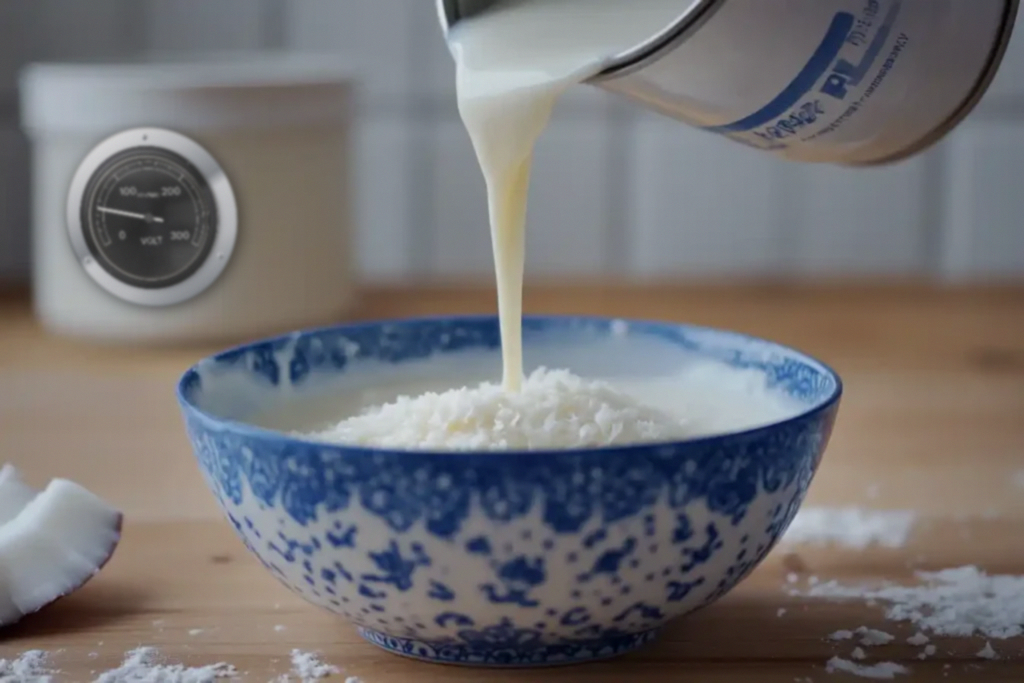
50 (V)
